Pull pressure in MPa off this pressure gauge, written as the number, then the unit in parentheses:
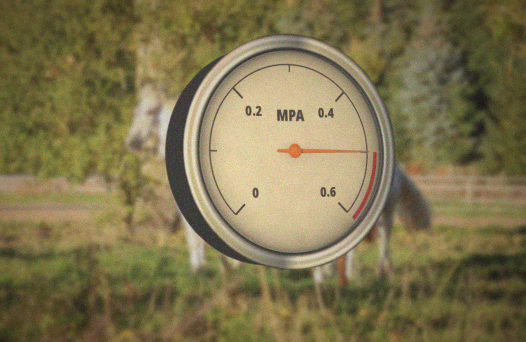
0.5 (MPa)
